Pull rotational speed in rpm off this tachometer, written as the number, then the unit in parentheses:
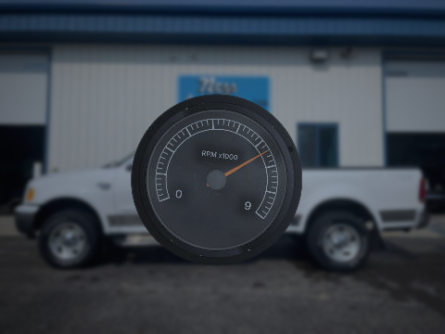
6400 (rpm)
